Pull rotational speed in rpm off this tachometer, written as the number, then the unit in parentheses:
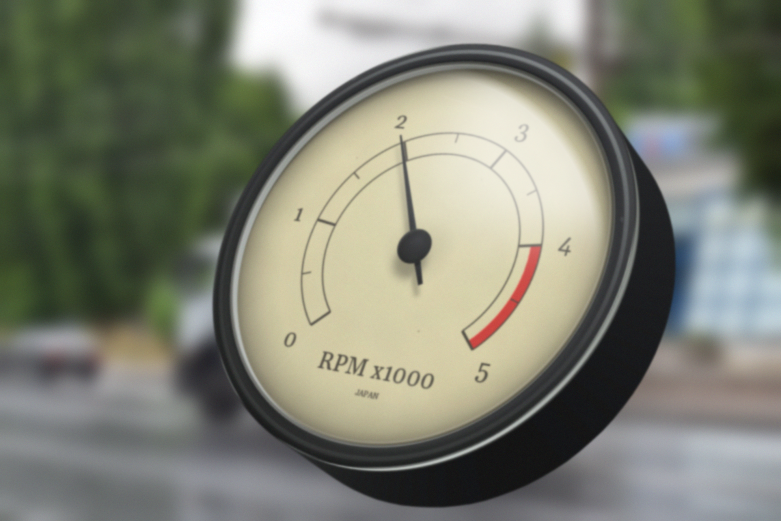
2000 (rpm)
